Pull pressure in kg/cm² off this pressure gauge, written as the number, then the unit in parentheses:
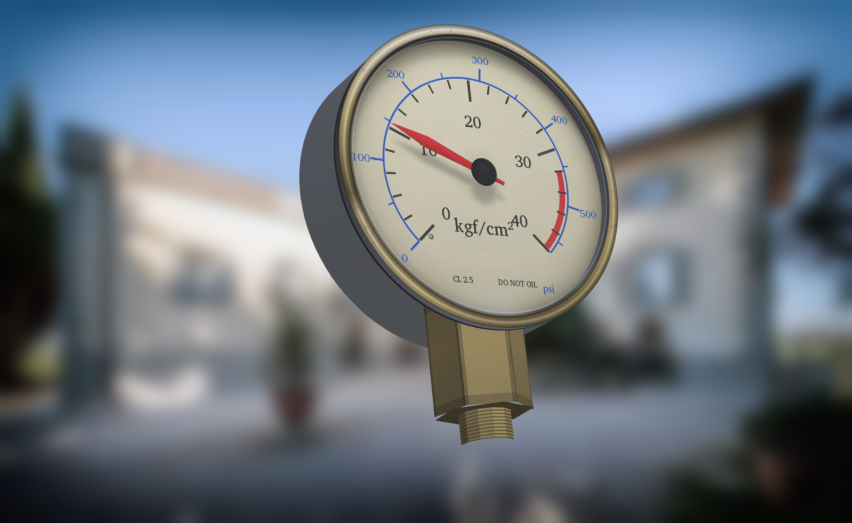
10 (kg/cm²)
